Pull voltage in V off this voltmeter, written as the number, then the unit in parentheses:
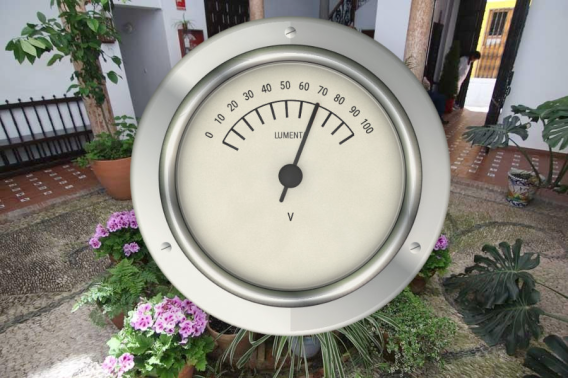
70 (V)
